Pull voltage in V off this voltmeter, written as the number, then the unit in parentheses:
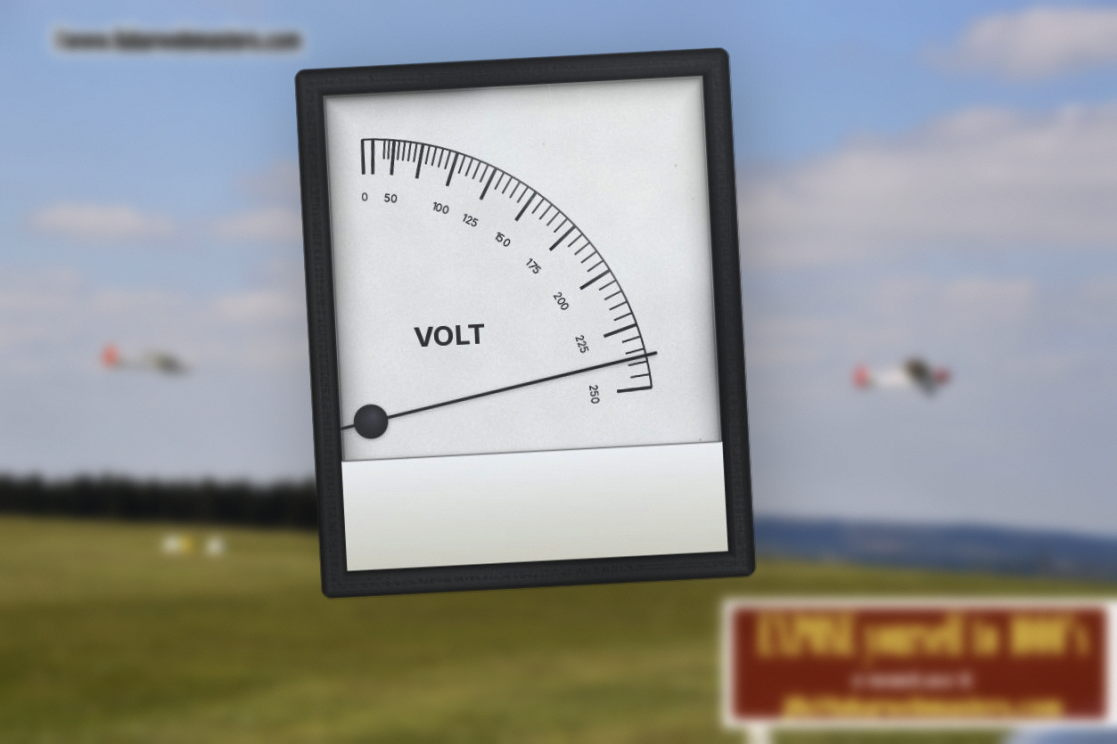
237.5 (V)
